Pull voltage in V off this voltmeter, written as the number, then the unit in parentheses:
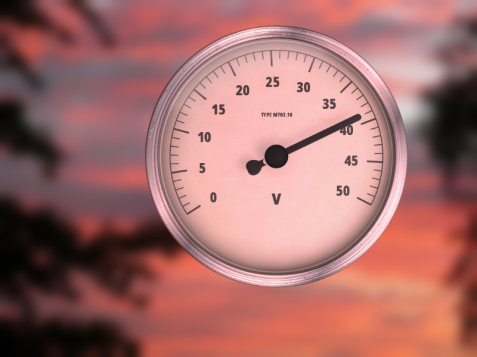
39 (V)
